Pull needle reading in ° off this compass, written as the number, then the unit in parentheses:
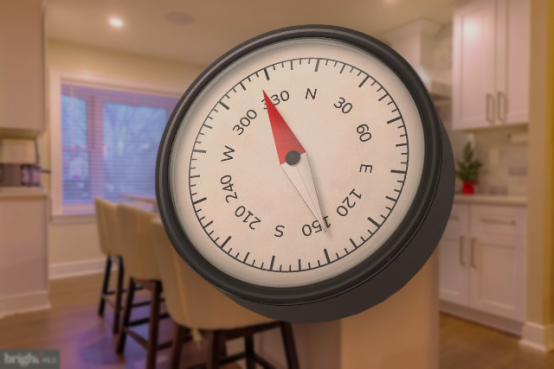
325 (°)
